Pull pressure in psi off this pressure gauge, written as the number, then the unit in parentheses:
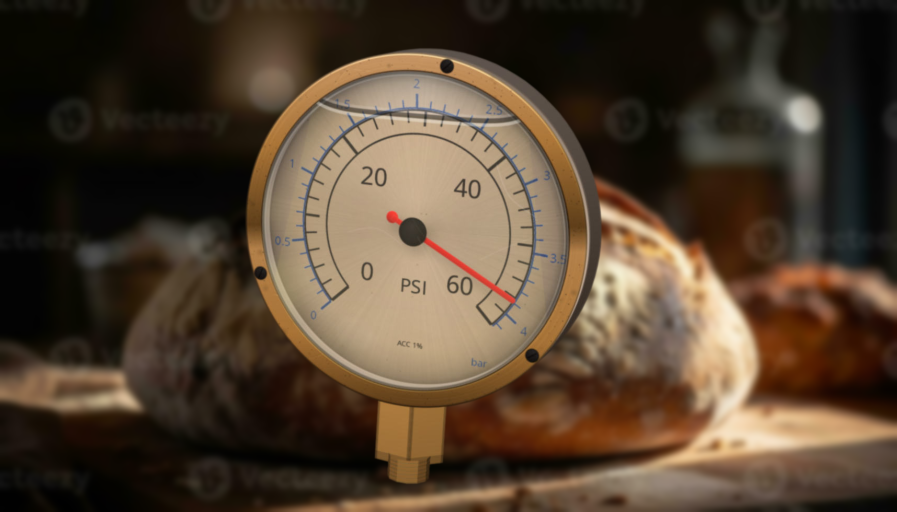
56 (psi)
